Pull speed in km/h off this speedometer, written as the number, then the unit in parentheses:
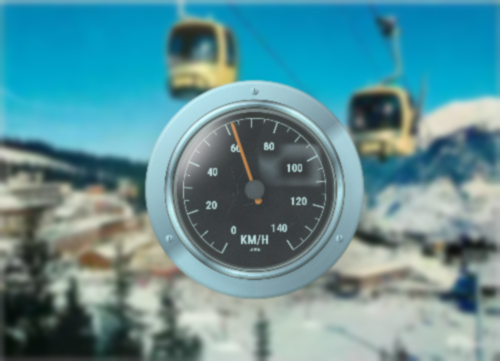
62.5 (km/h)
